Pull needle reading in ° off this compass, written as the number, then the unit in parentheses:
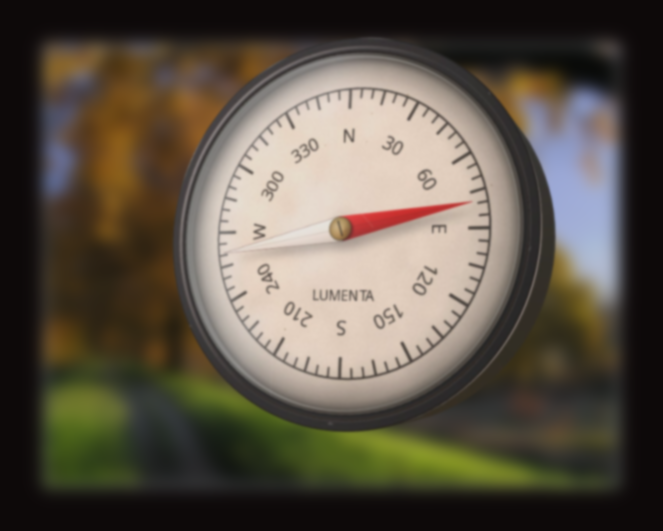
80 (°)
